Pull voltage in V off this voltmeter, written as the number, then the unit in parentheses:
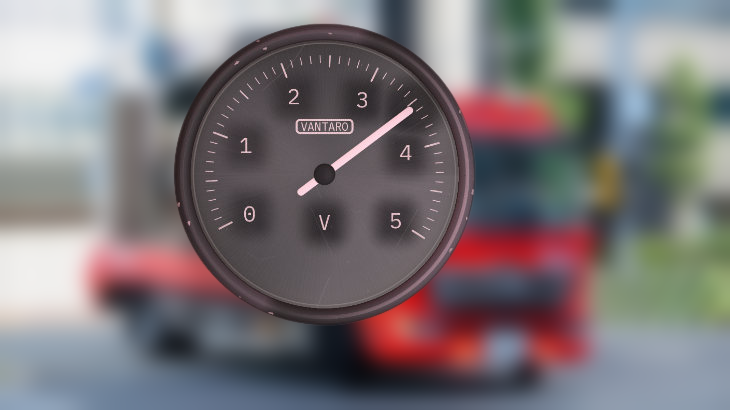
3.55 (V)
